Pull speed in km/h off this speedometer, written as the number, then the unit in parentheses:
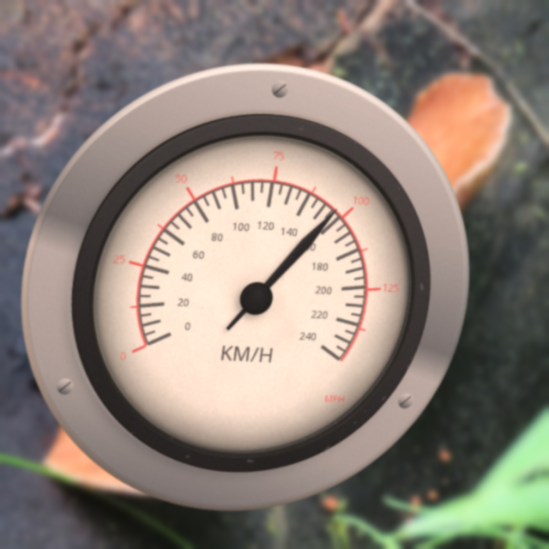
155 (km/h)
